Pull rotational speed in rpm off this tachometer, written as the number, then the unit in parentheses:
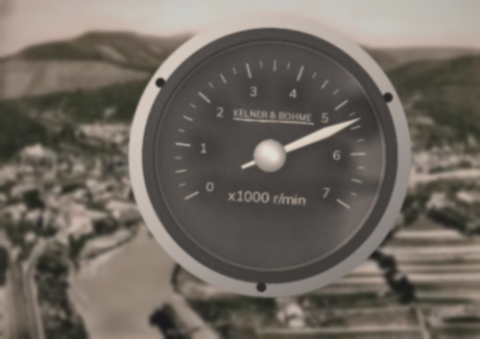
5375 (rpm)
